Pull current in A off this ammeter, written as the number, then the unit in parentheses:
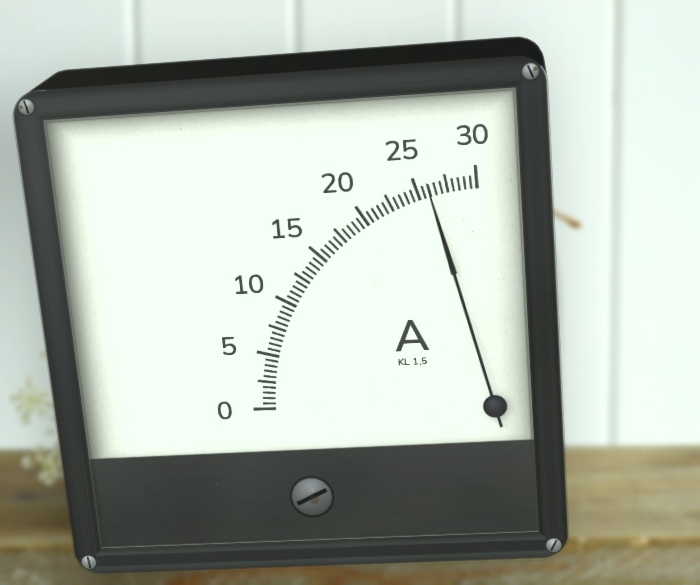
26 (A)
